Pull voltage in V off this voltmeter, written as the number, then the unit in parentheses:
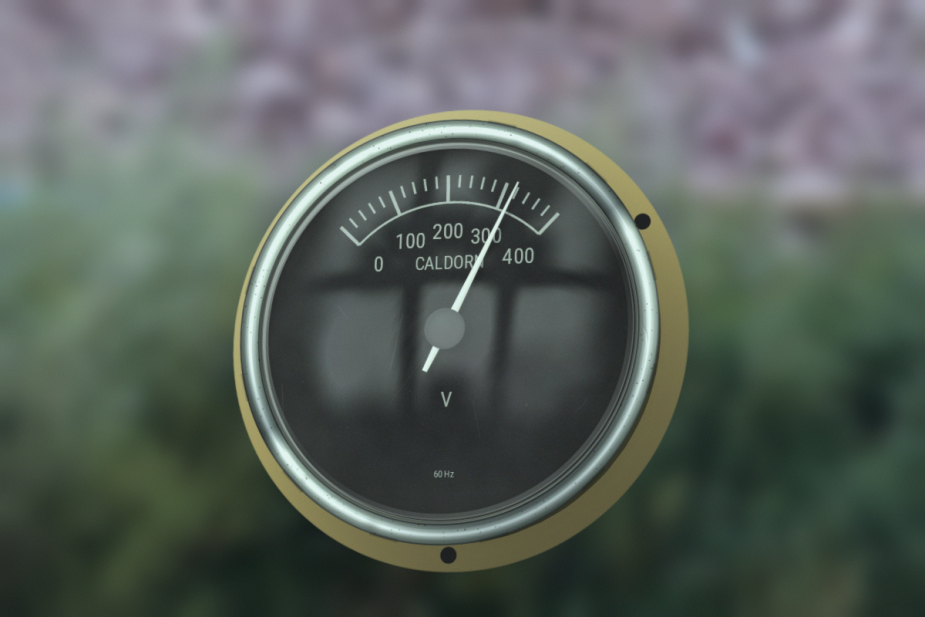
320 (V)
